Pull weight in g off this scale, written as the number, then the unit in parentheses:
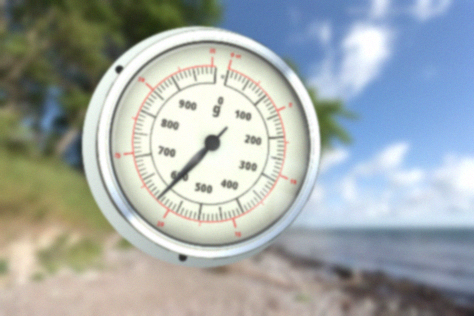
600 (g)
